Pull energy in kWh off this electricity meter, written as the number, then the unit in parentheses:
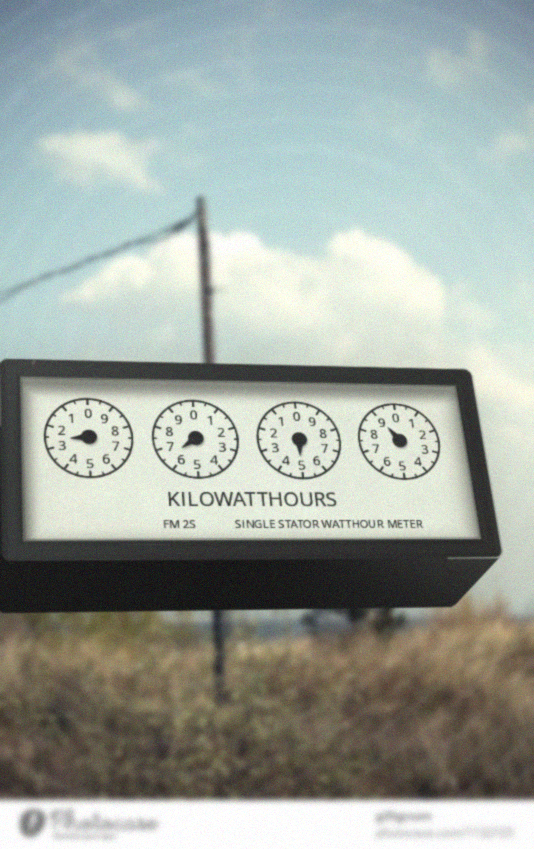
2649 (kWh)
